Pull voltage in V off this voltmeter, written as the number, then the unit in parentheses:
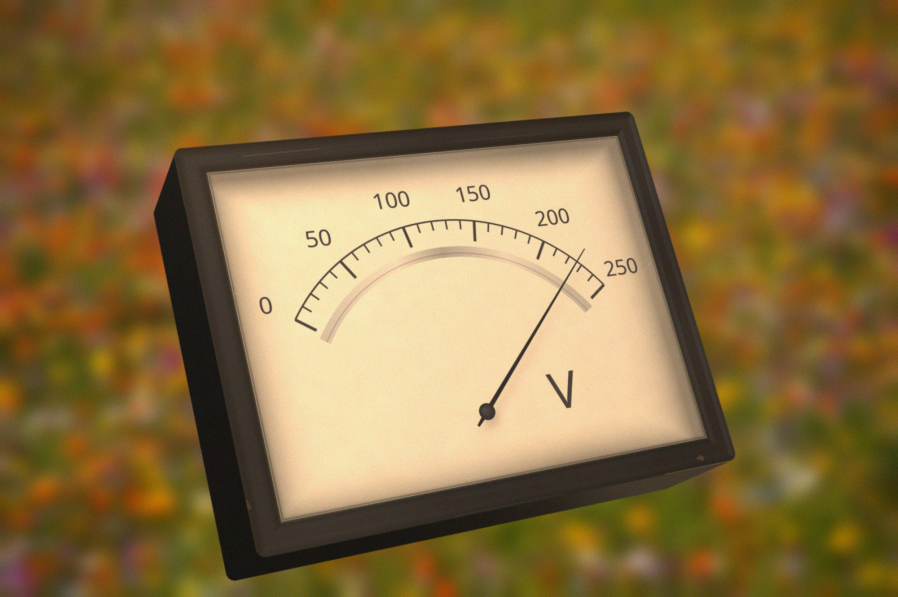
225 (V)
